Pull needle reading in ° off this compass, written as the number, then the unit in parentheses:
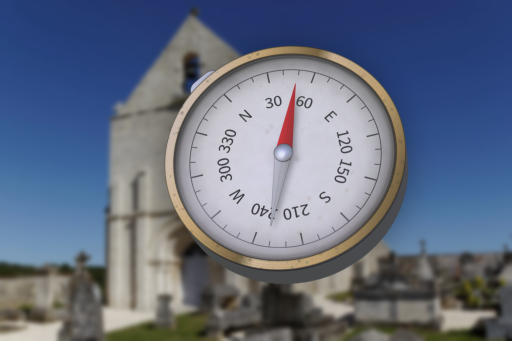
50 (°)
